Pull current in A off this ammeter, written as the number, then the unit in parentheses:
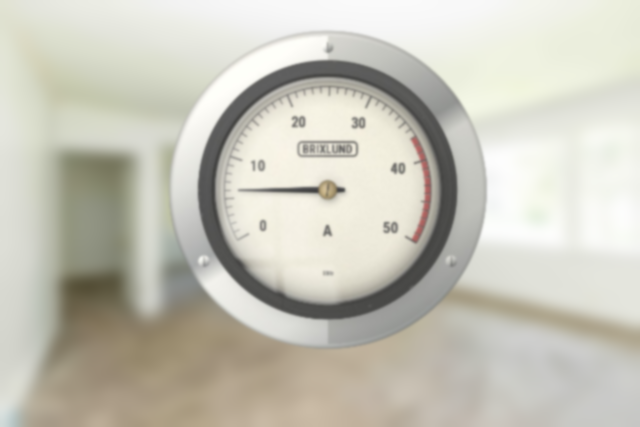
6 (A)
